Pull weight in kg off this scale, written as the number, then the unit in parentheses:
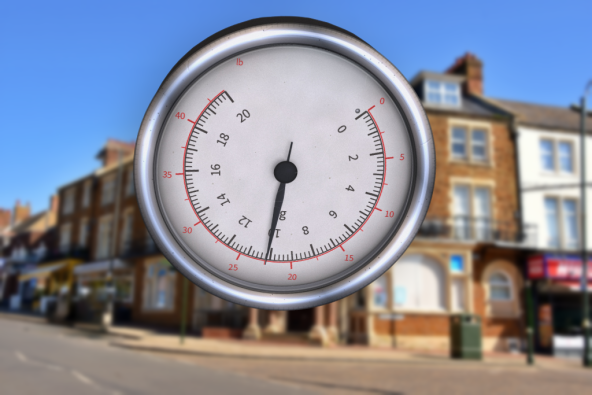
10.2 (kg)
